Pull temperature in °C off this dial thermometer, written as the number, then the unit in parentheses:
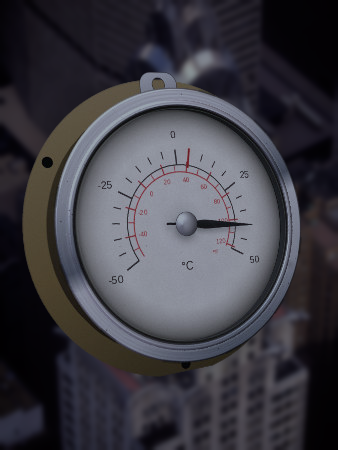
40 (°C)
